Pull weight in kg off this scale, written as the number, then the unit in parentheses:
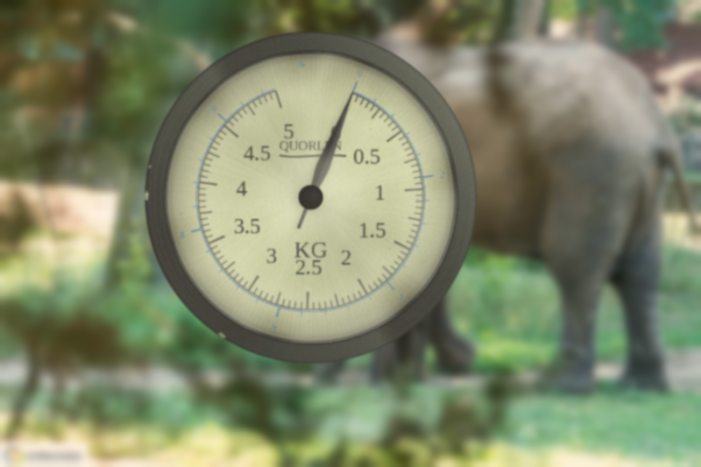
0 (kg)
